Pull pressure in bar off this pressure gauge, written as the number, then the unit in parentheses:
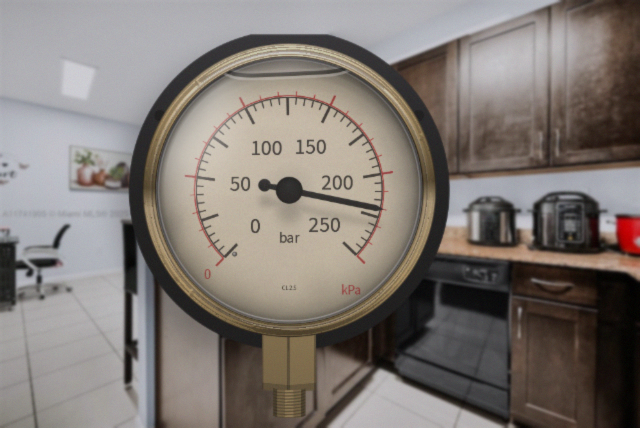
220 (bar)
